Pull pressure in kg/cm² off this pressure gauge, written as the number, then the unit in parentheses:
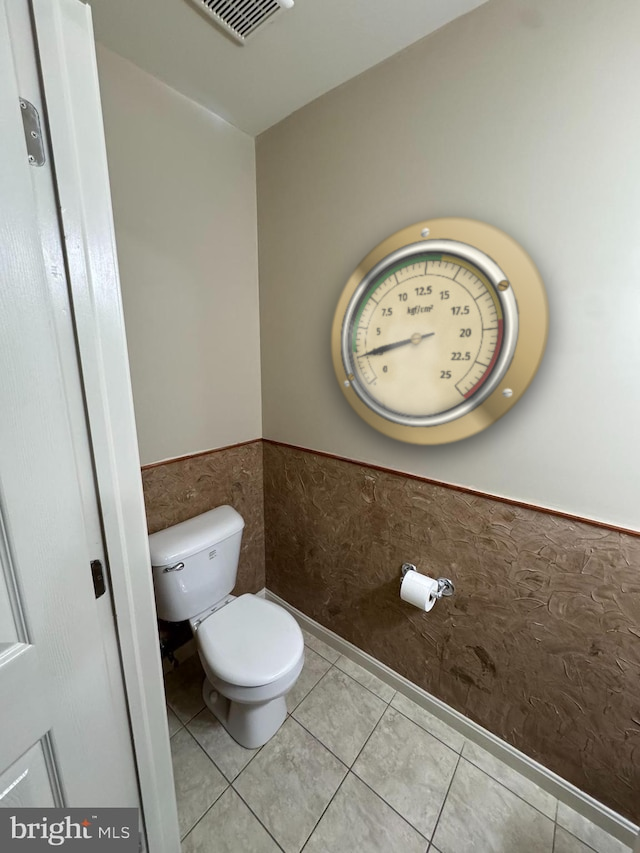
2.5 (kg/cm²)
